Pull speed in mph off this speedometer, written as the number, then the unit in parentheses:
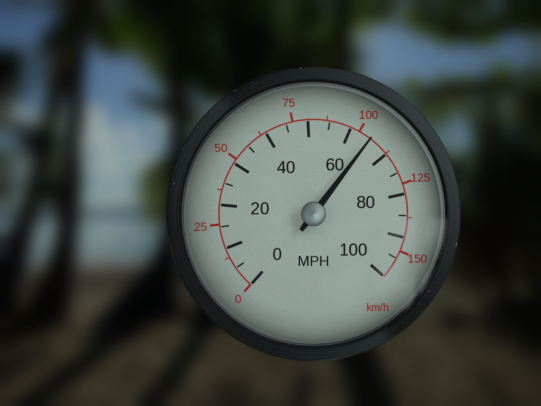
65 (mph)
